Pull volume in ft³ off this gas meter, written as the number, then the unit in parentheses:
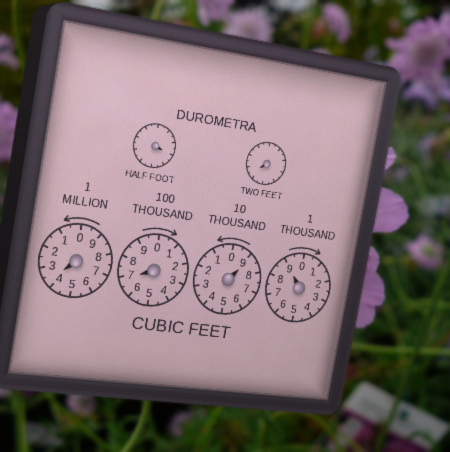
368900 (ft³)
